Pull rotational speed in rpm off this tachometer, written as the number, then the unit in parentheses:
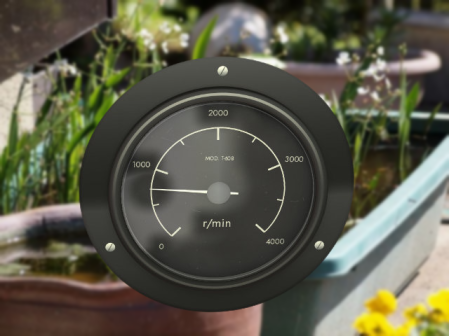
750 (rpm)
